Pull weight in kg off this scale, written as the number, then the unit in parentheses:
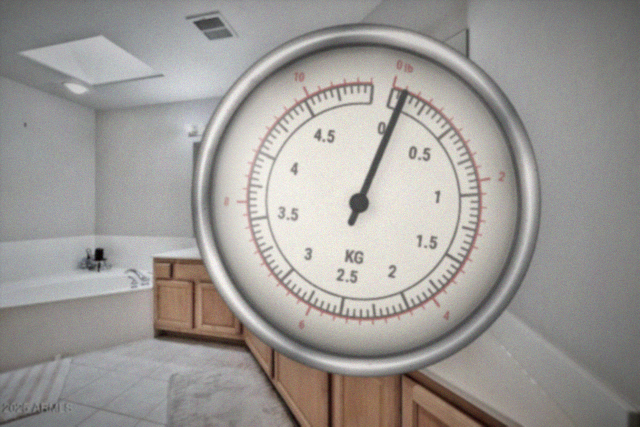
0.1 (kg)
